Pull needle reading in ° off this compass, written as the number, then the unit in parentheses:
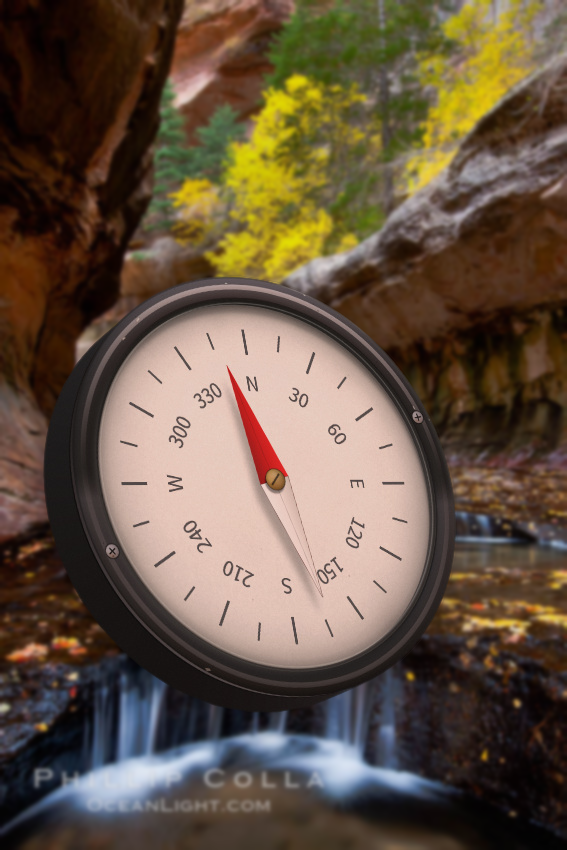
345 (°)
